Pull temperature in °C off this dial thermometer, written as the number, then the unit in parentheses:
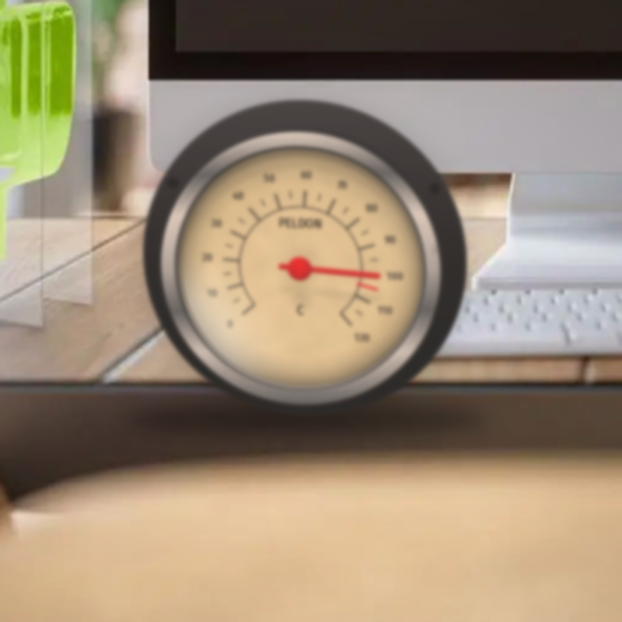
100 (°C)
